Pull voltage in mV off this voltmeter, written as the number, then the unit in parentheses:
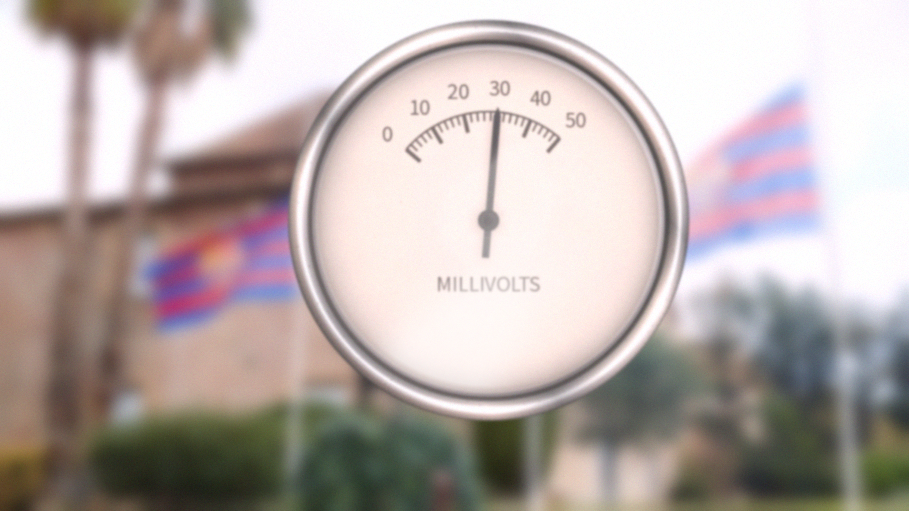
30 (mV)
